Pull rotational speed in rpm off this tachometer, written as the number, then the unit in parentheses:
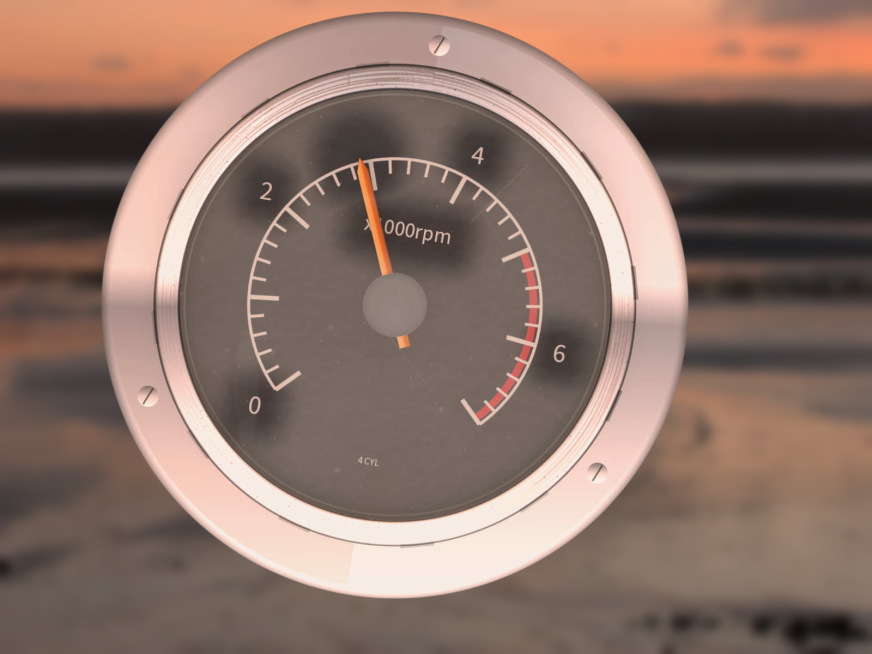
2900 (rpm)
